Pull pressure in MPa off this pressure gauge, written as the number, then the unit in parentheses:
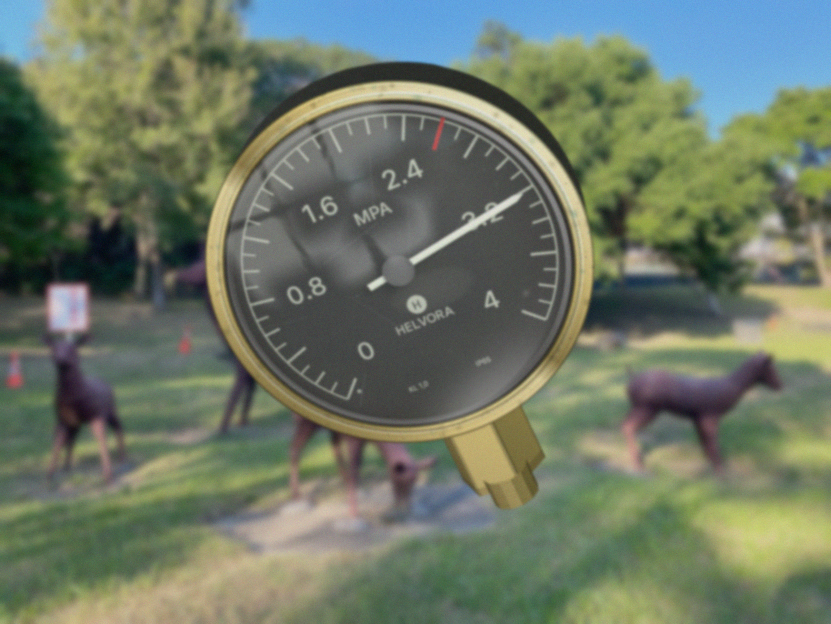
3.2 (MPa)
